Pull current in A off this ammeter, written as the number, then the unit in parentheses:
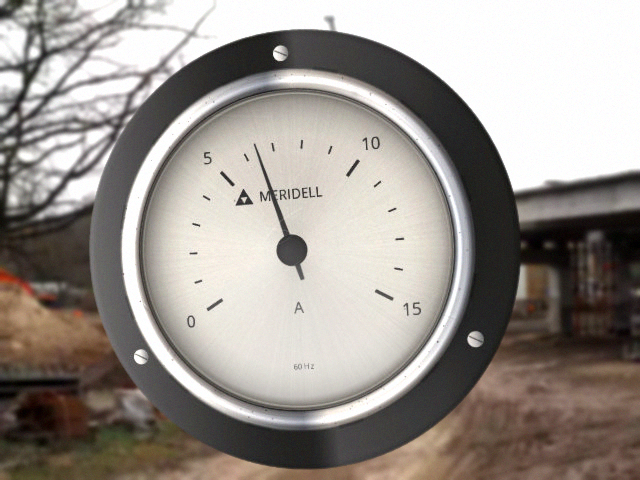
6.5 (A)
